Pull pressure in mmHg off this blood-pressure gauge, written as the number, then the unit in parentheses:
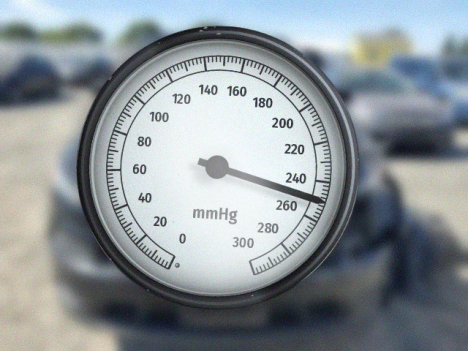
250 (mmHg)
